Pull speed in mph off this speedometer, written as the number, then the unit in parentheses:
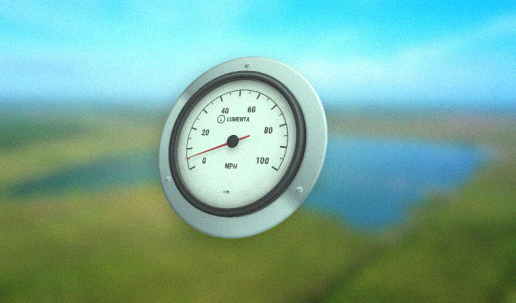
5 (mph)
